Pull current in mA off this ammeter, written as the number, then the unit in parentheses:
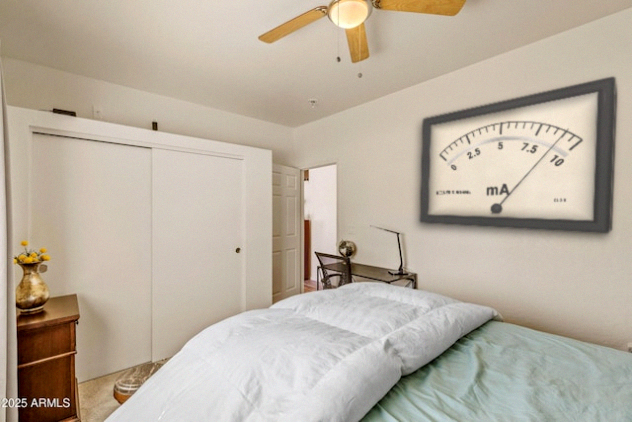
9 (mA)
